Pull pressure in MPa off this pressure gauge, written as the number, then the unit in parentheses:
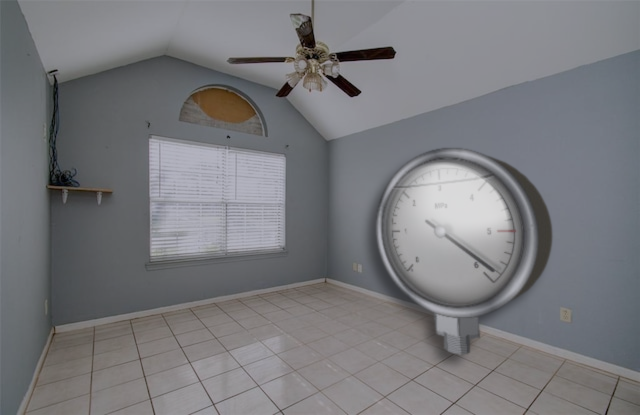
5.8 (MPa)
